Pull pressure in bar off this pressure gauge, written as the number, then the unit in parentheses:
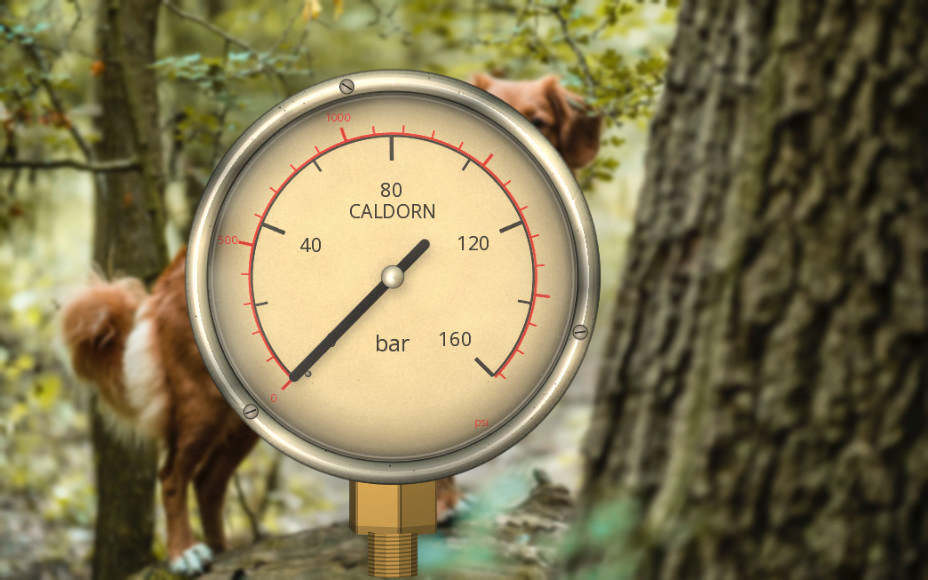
0 (bar)
